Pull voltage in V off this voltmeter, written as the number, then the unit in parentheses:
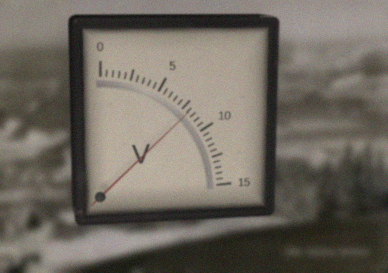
8 (V)
